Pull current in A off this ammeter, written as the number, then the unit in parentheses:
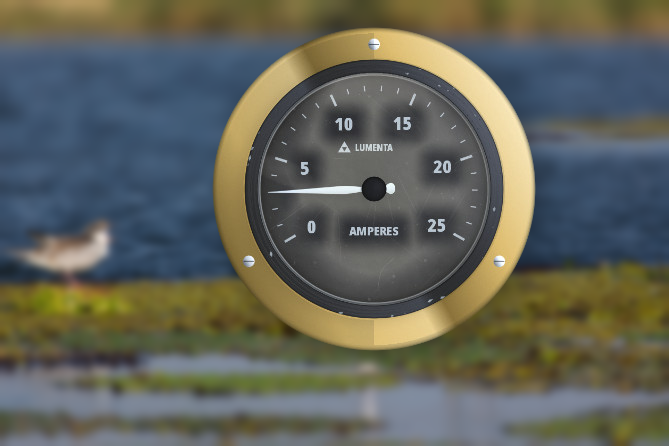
3 (A)
